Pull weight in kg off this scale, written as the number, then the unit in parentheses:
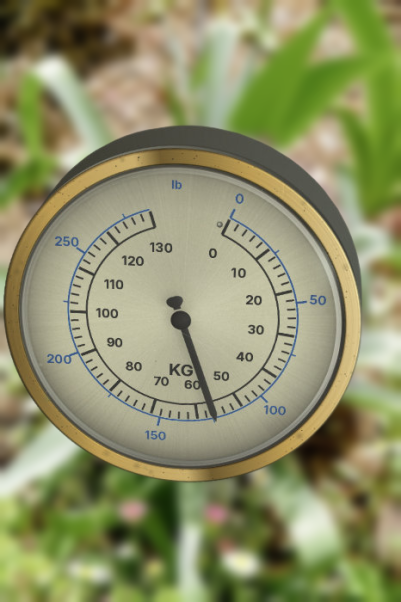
56 (kg)
